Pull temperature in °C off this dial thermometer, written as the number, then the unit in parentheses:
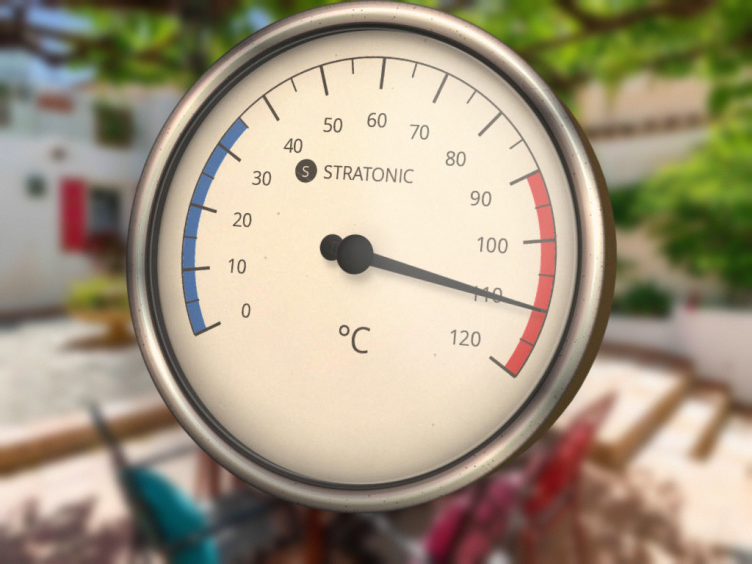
110 (°C)
